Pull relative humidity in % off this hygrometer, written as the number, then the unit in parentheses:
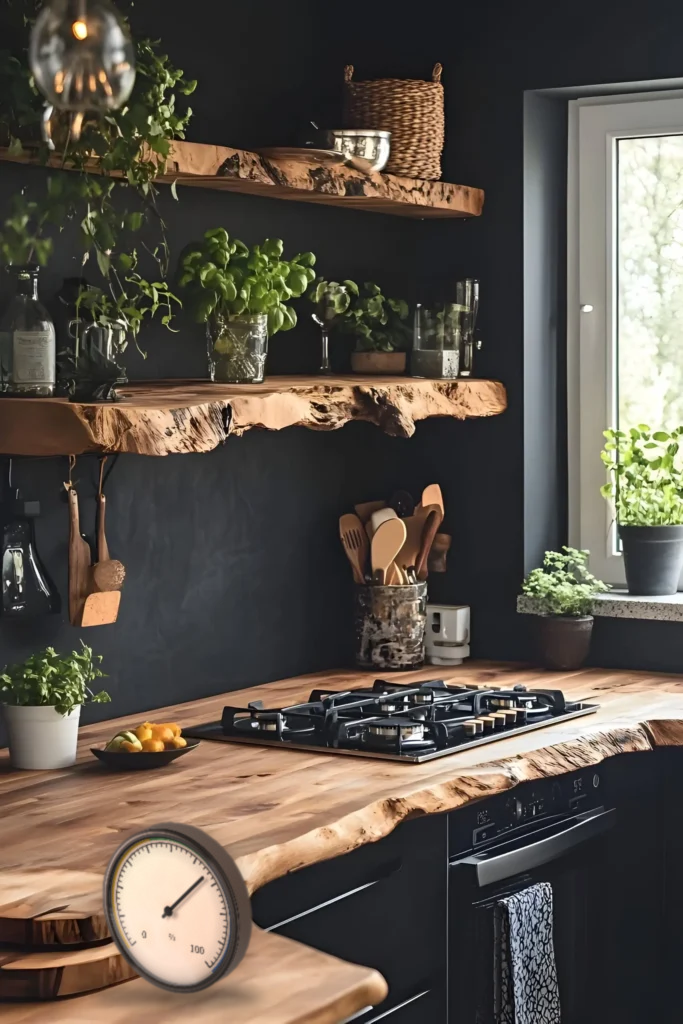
66 (%)
